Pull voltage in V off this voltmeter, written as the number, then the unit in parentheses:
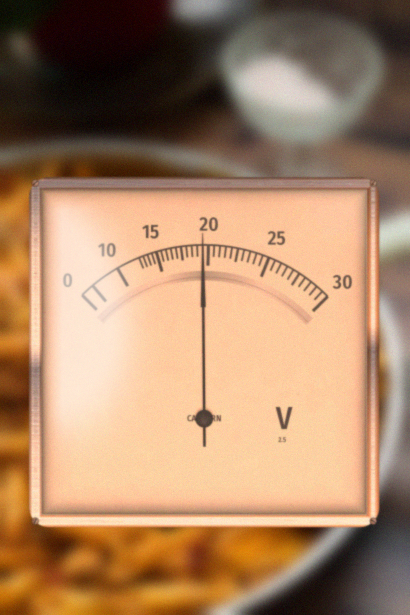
19.5 (V)
